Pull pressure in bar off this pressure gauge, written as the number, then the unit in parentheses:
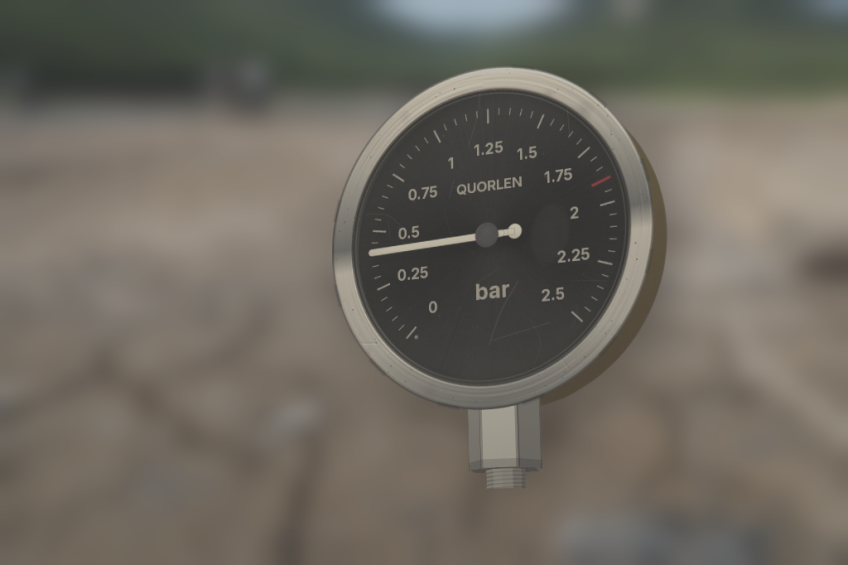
0.4 (bar)
